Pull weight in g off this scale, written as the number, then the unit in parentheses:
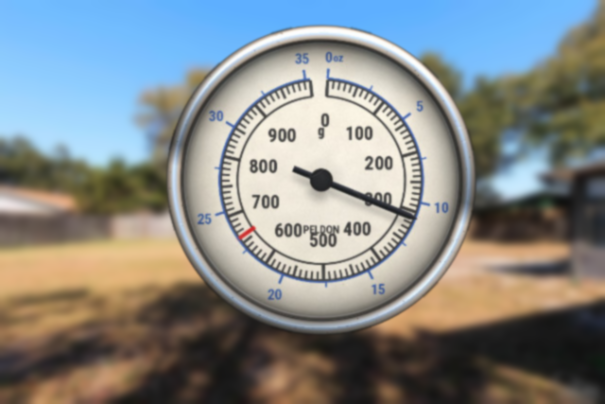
310 (g)
